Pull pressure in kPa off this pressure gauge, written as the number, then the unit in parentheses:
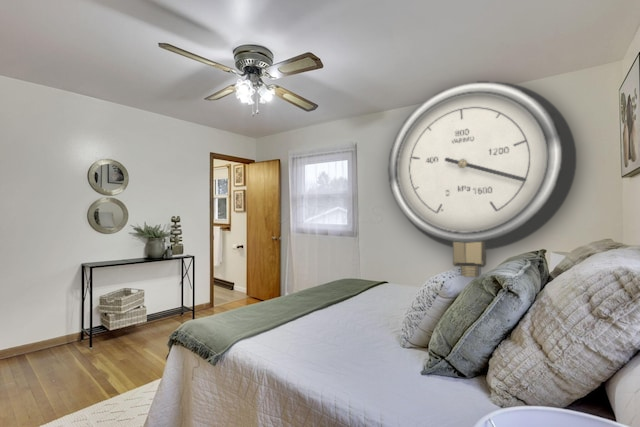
1400 (kPa)
